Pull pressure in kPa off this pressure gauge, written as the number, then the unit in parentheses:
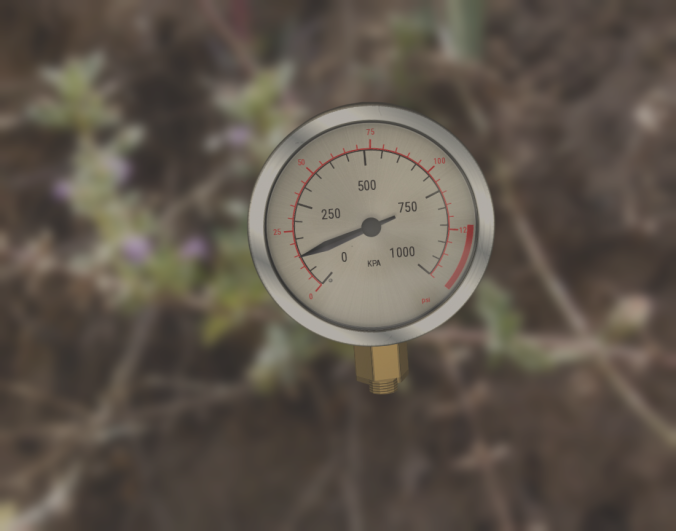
100 (kPa)
